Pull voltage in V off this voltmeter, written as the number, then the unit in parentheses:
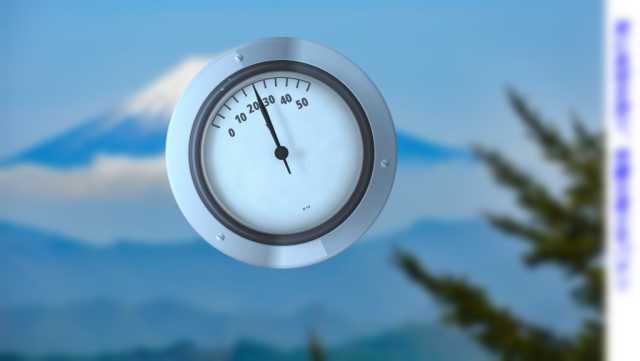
25 (V)
